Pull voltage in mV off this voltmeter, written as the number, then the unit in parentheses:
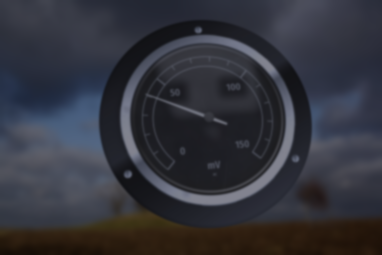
40 (mV)
